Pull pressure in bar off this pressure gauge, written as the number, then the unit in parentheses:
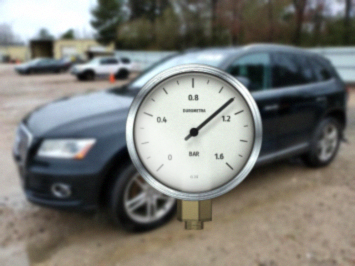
1.1 (bar)
